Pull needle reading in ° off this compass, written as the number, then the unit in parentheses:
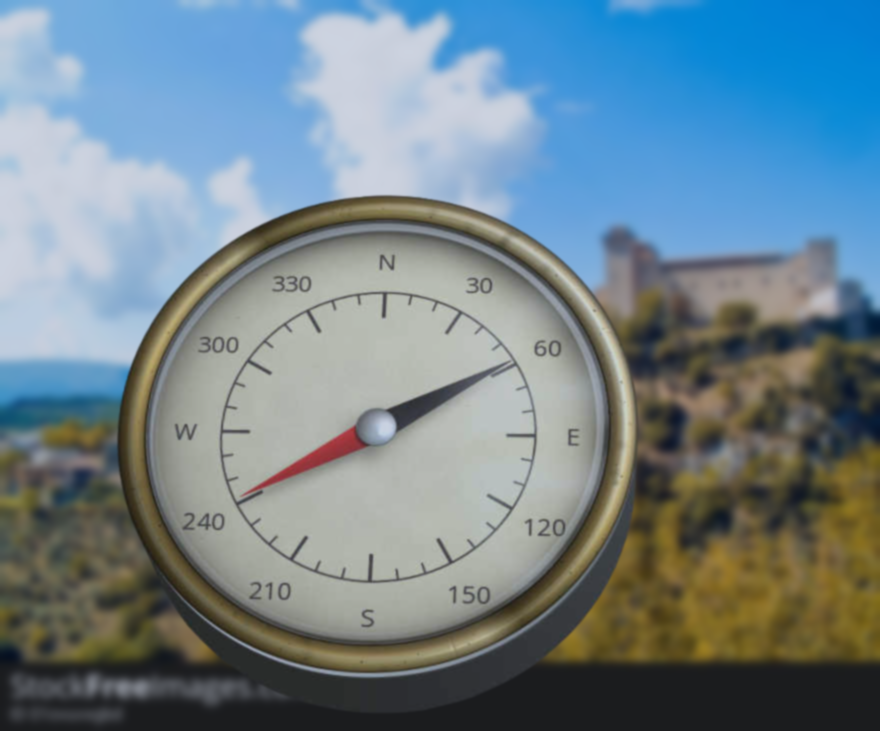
240 (°)
